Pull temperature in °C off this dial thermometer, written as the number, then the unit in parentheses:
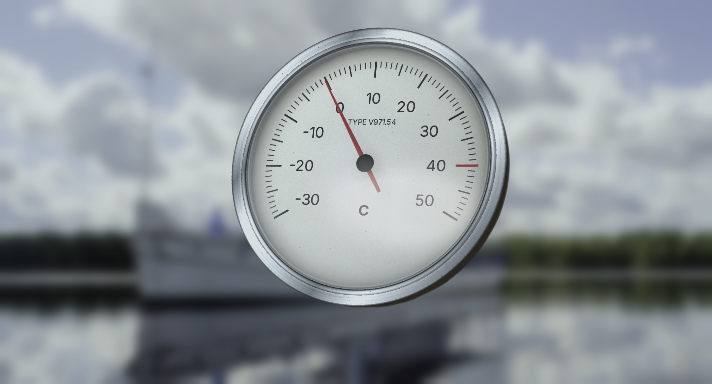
0 (°C)
